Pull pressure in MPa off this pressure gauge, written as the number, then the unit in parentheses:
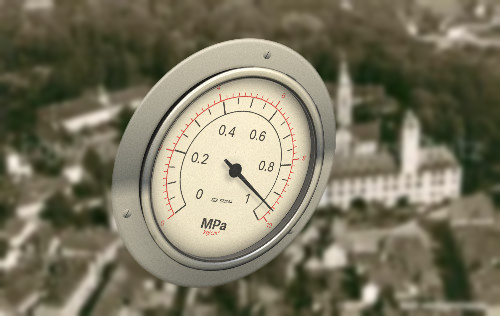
0.95 (MPa)
